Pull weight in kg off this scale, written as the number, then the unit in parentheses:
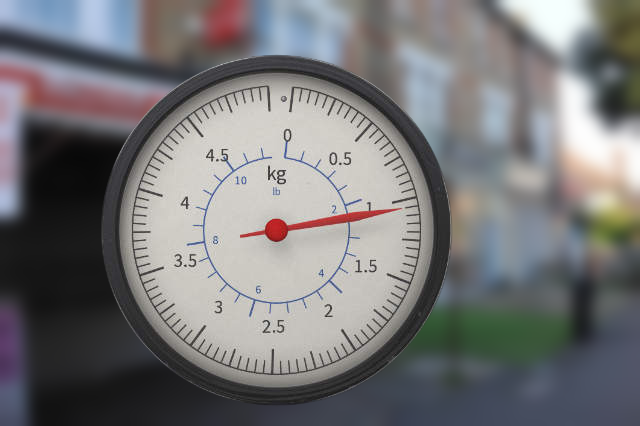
1.05 (kg)
